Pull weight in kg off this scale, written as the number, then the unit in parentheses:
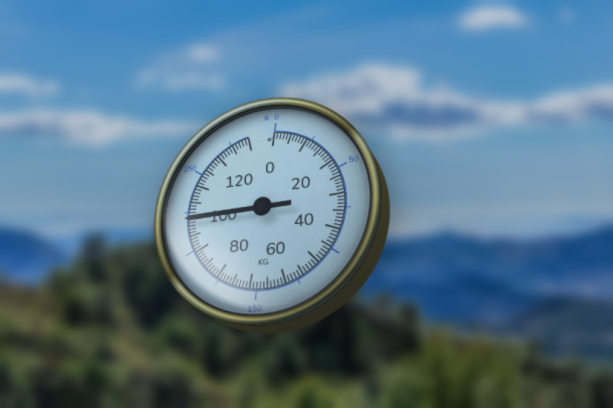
100 (kg)
